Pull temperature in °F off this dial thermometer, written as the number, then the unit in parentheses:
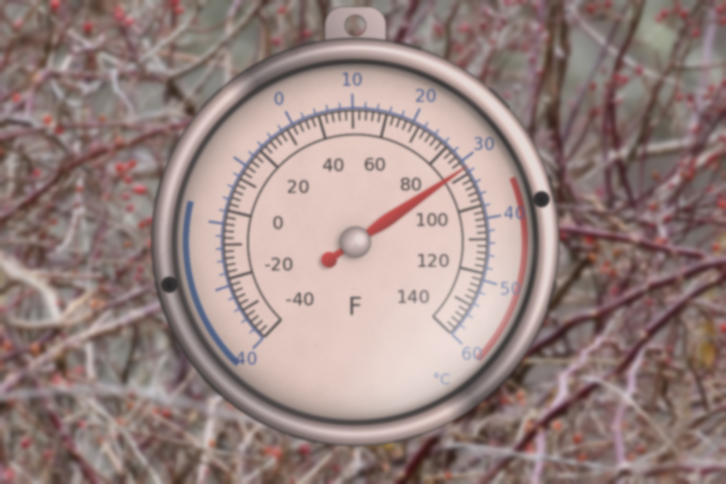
88 (°F)
